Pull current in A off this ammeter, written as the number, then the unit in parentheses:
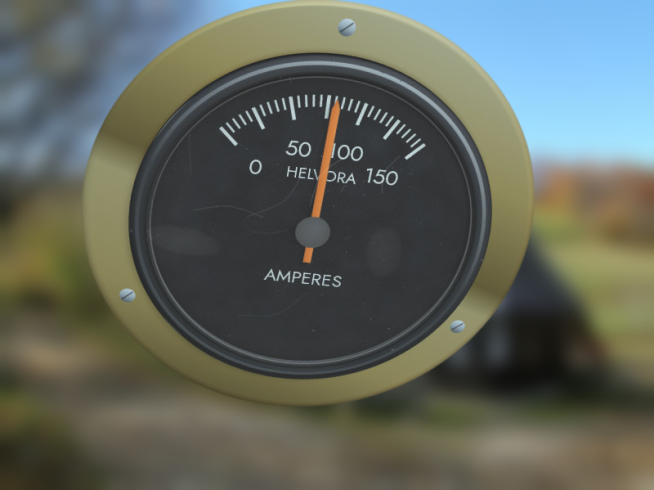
80 (A)
